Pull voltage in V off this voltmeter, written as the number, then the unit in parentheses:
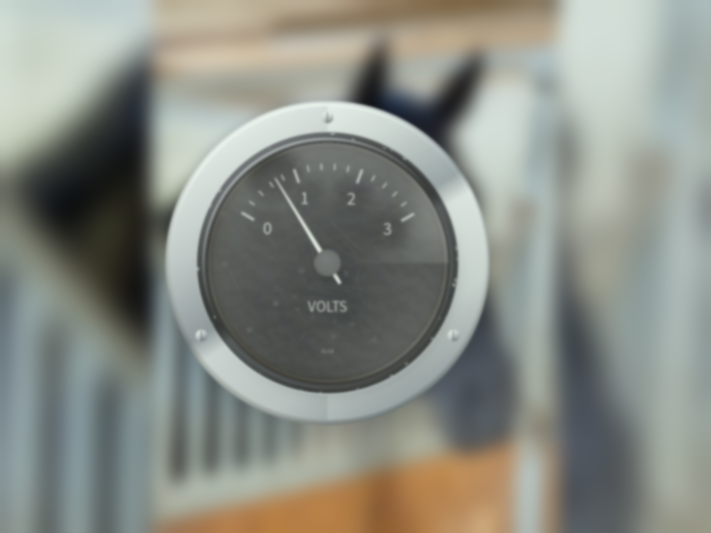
0.7 (V)
